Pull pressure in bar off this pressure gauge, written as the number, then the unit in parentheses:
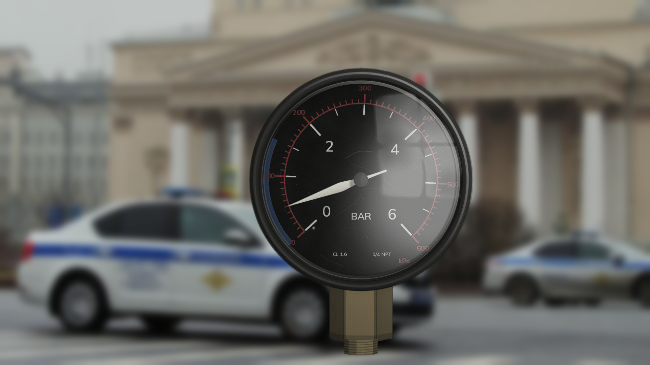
0.5 (bar)
